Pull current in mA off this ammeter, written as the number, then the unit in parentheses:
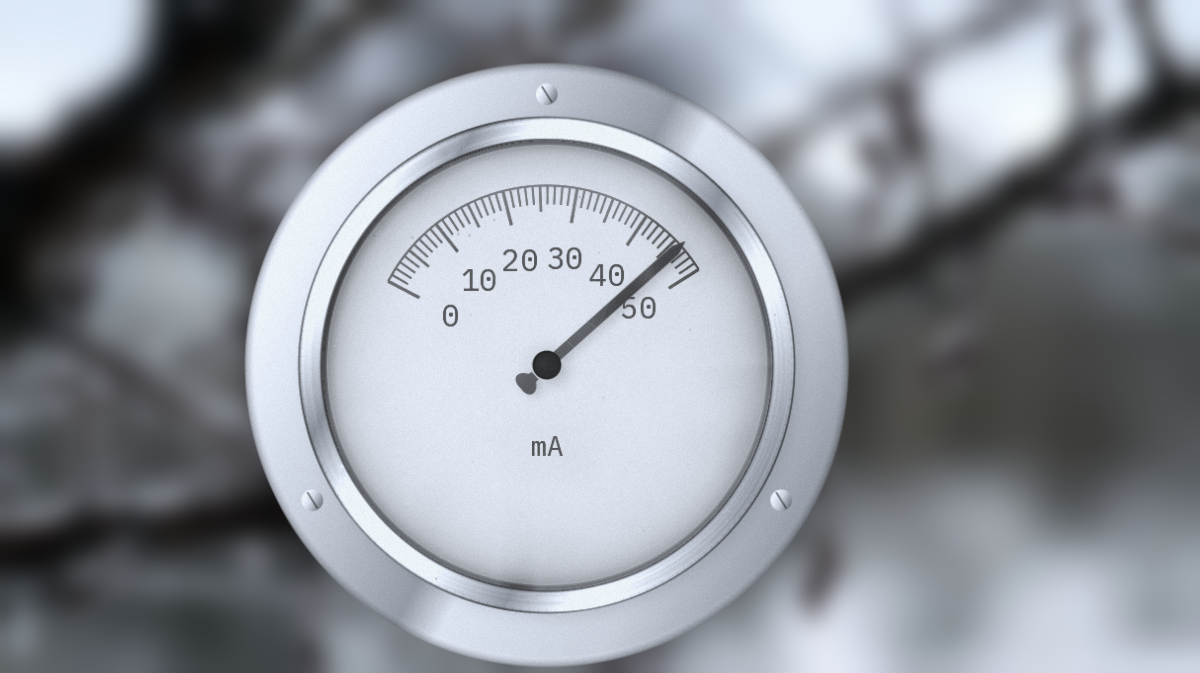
46 (mA)
